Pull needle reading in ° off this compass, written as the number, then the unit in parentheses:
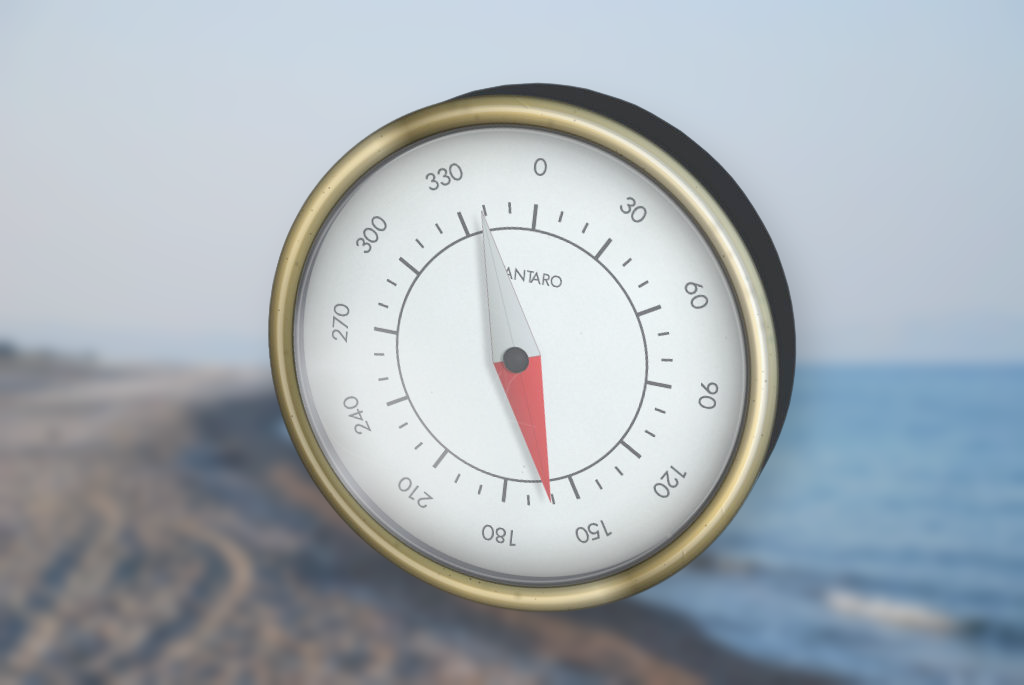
160 (°)
